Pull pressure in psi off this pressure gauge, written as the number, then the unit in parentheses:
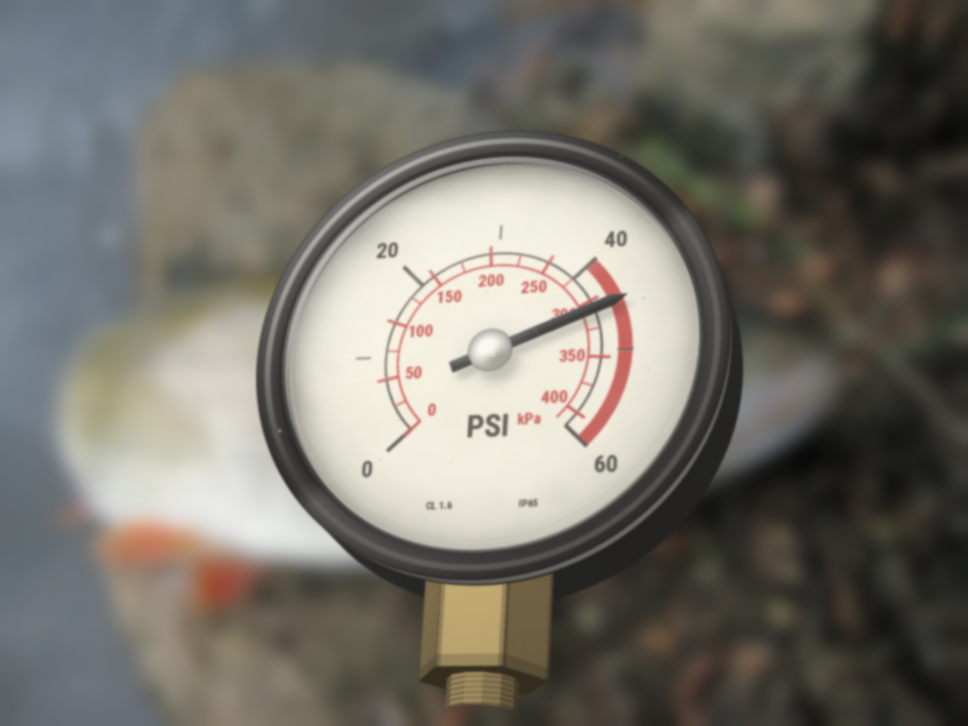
45 (psi)
